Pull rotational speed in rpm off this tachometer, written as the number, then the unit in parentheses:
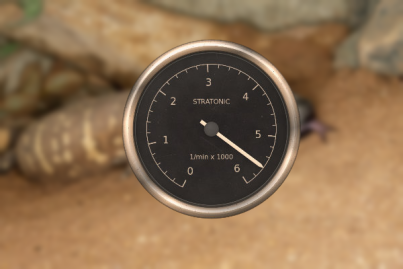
5600 (rpm)
